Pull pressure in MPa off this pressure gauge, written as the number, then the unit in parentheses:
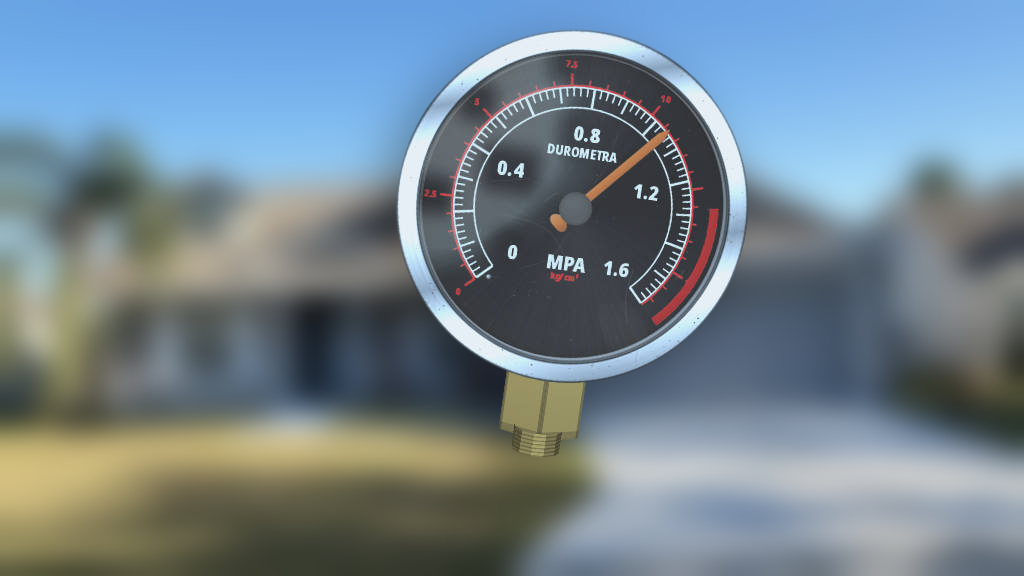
1.04 (MPa)
